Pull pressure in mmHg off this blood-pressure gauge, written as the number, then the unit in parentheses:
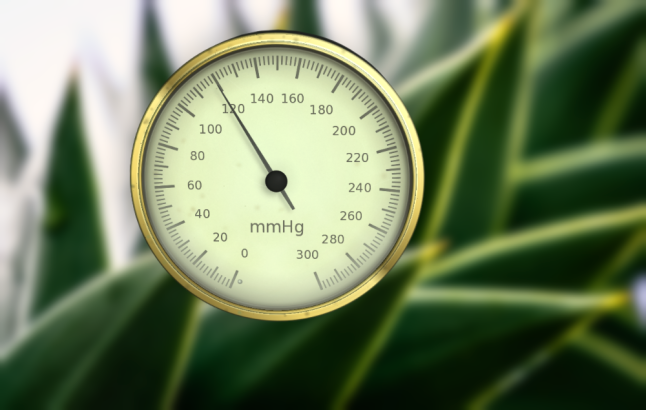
120 (mmHg)
